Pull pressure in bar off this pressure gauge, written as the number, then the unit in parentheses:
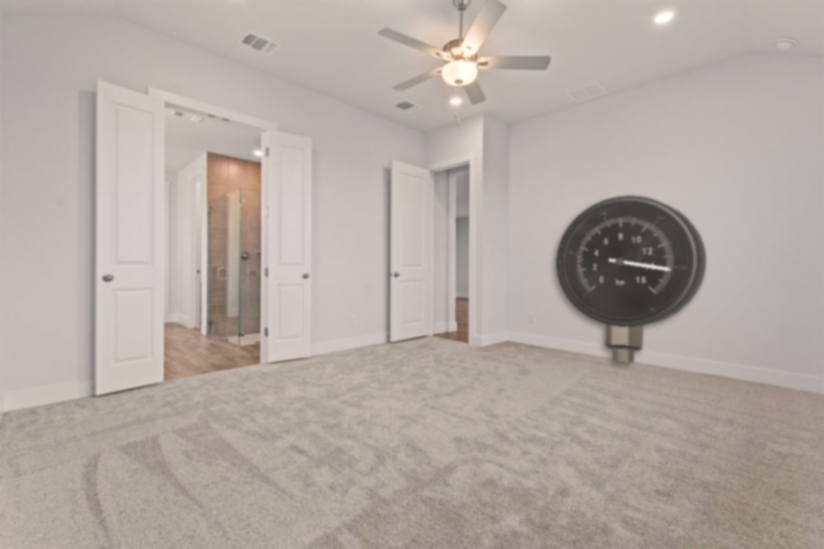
14 (bar)
